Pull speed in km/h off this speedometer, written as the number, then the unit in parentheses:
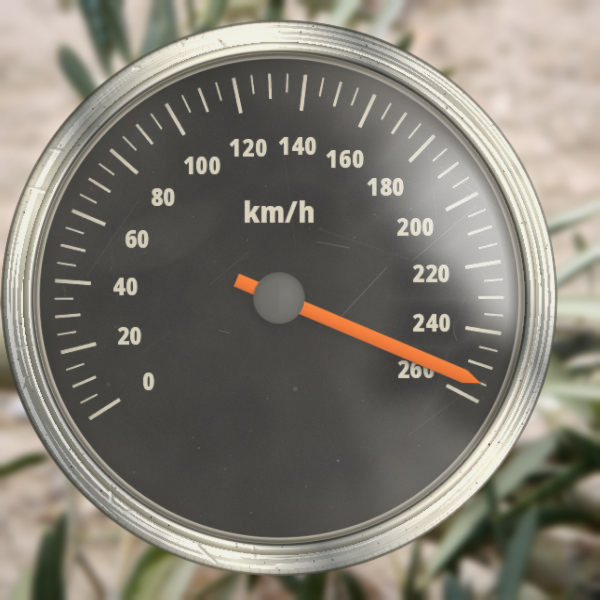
255 (km/h)
